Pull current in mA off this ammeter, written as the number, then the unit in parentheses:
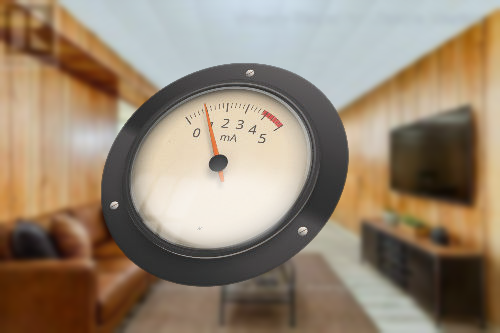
1 (mA)
